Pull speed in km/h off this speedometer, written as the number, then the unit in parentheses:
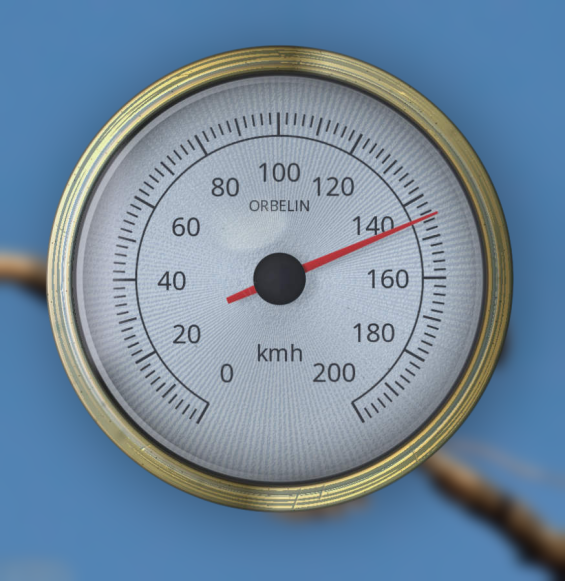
145 (km/h)
